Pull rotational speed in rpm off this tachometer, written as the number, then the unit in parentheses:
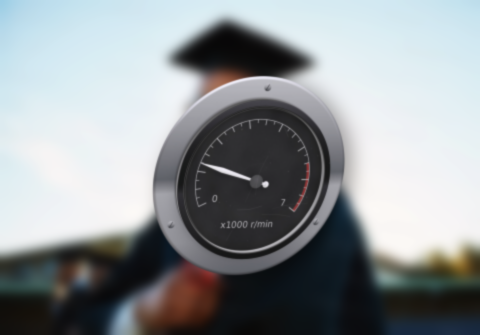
1250 (rpm)
